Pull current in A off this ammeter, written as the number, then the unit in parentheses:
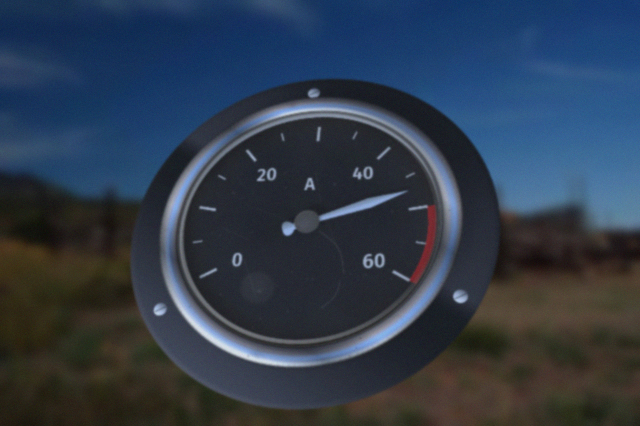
47.5 (A)
